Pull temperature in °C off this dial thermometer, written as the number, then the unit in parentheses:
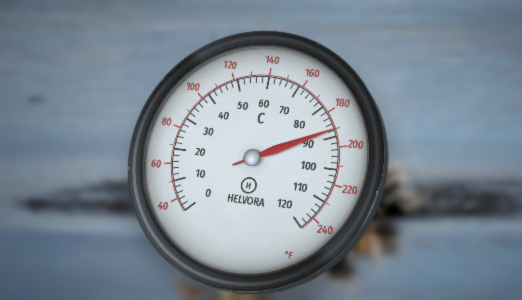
88 (°C)
